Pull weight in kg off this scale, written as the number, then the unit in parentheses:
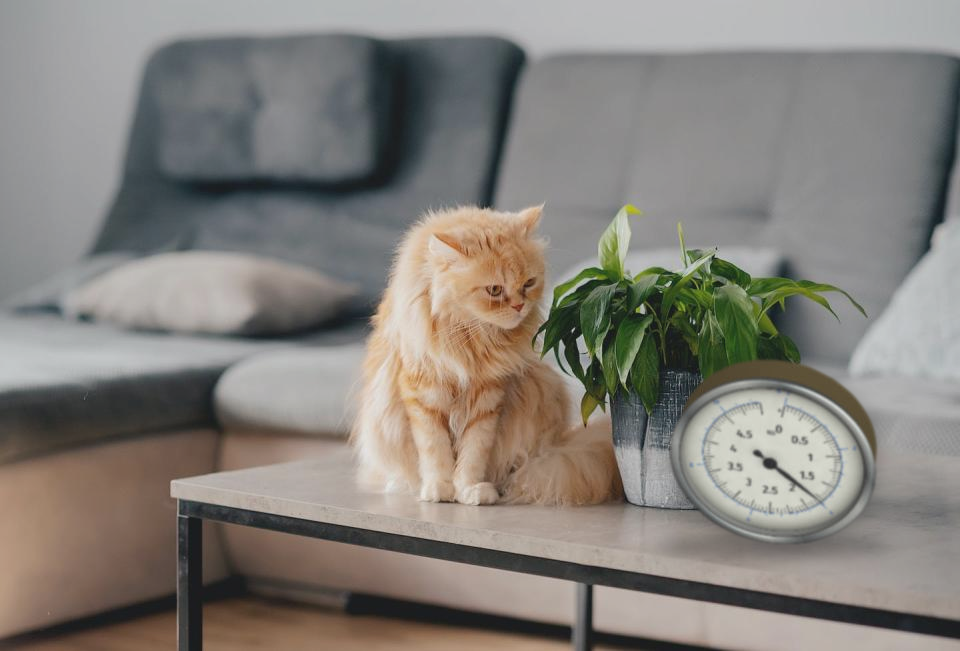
1.75 (kg)
